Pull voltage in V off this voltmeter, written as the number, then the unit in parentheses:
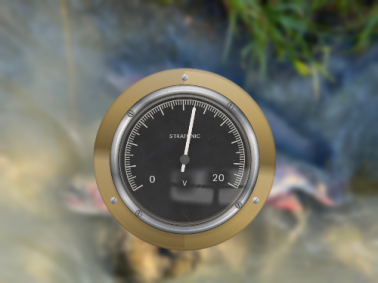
11 (V)
